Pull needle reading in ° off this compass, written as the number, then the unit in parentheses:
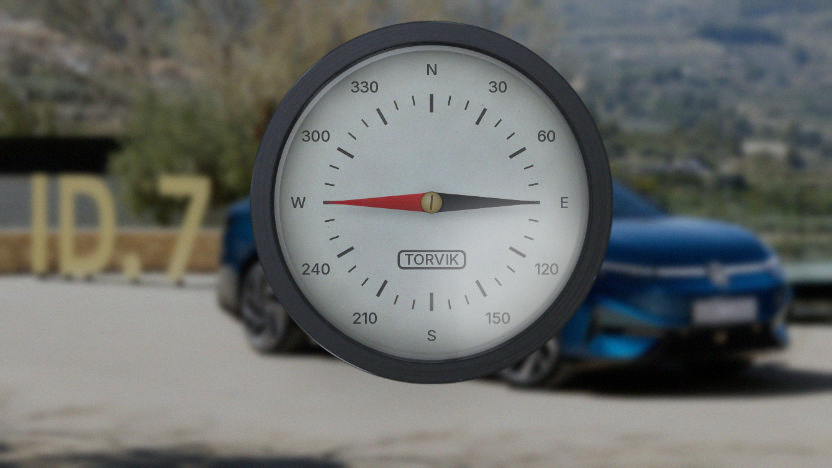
270 (°)
